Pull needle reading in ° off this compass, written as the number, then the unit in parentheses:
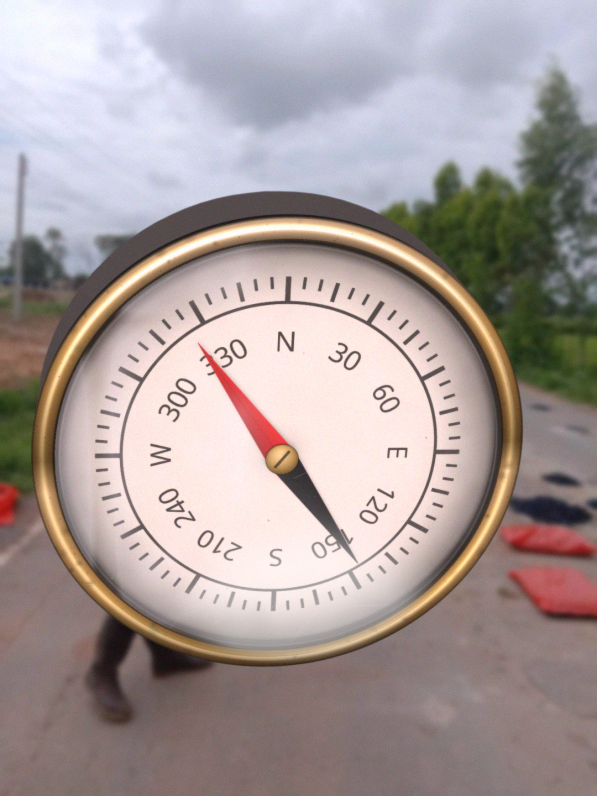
325 (°)
